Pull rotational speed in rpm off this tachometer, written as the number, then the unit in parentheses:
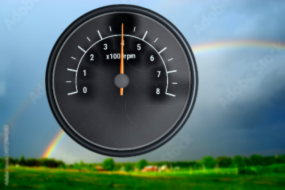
4000 (rpm)
